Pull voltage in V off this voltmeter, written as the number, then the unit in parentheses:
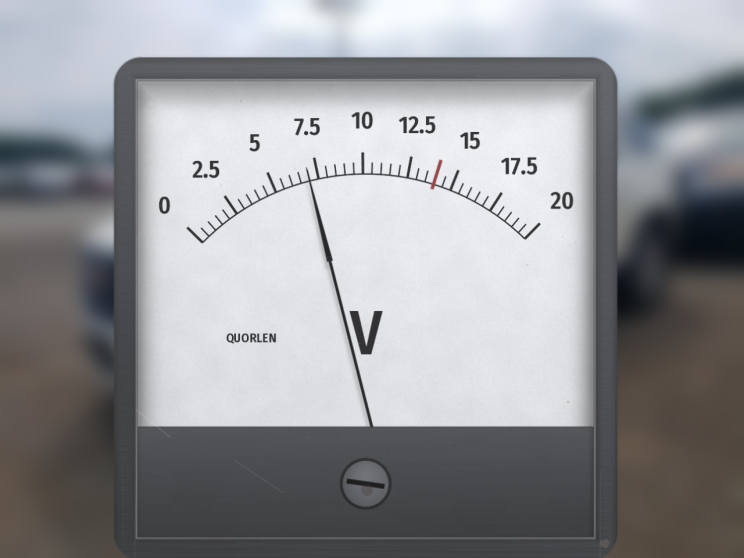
7 (V)
